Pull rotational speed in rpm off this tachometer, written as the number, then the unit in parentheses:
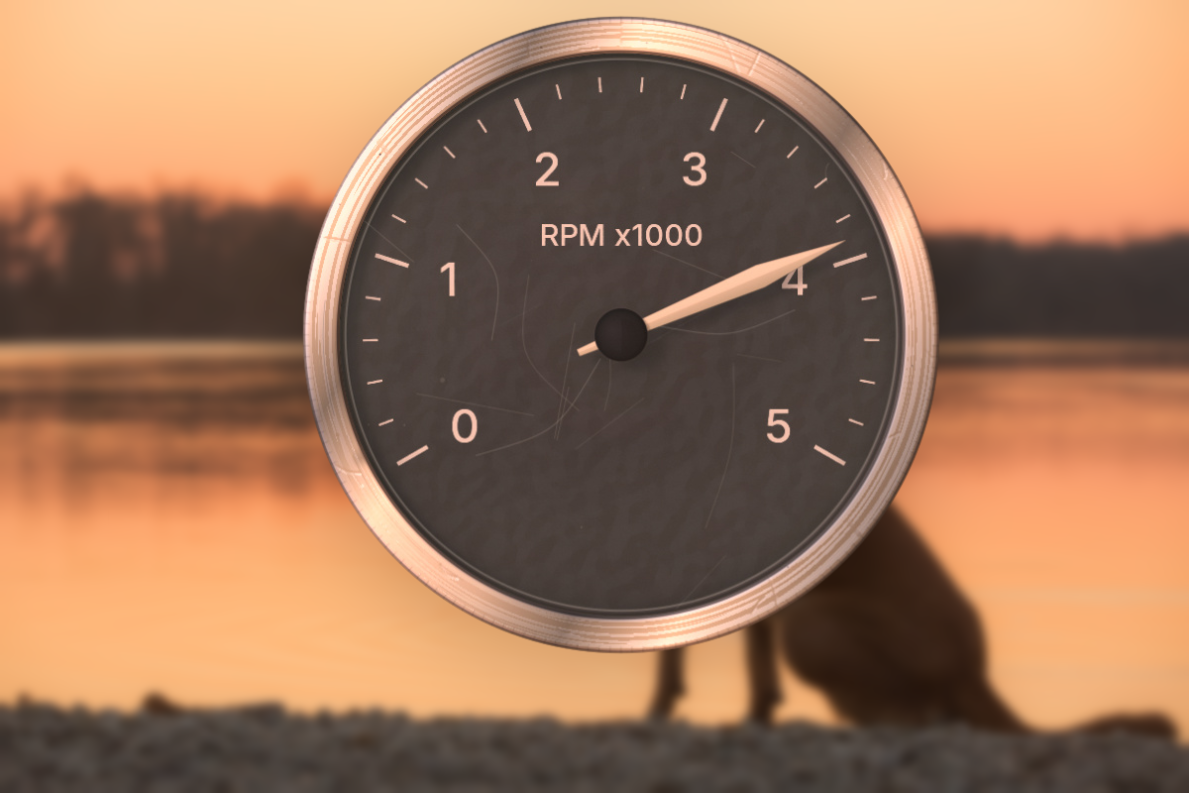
3900 (rpm)
